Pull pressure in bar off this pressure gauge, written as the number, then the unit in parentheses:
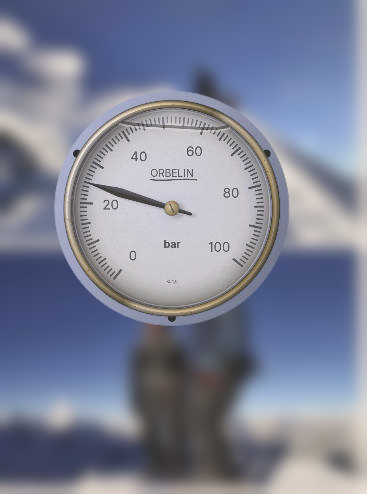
25 (bar)
